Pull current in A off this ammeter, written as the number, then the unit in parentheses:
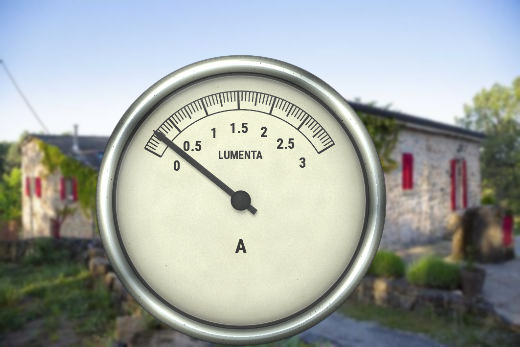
0.25 (A)
